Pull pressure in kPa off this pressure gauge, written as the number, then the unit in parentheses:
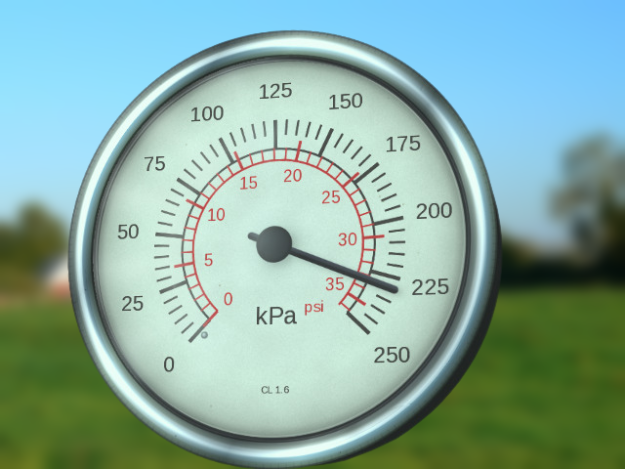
230 (kPa)
